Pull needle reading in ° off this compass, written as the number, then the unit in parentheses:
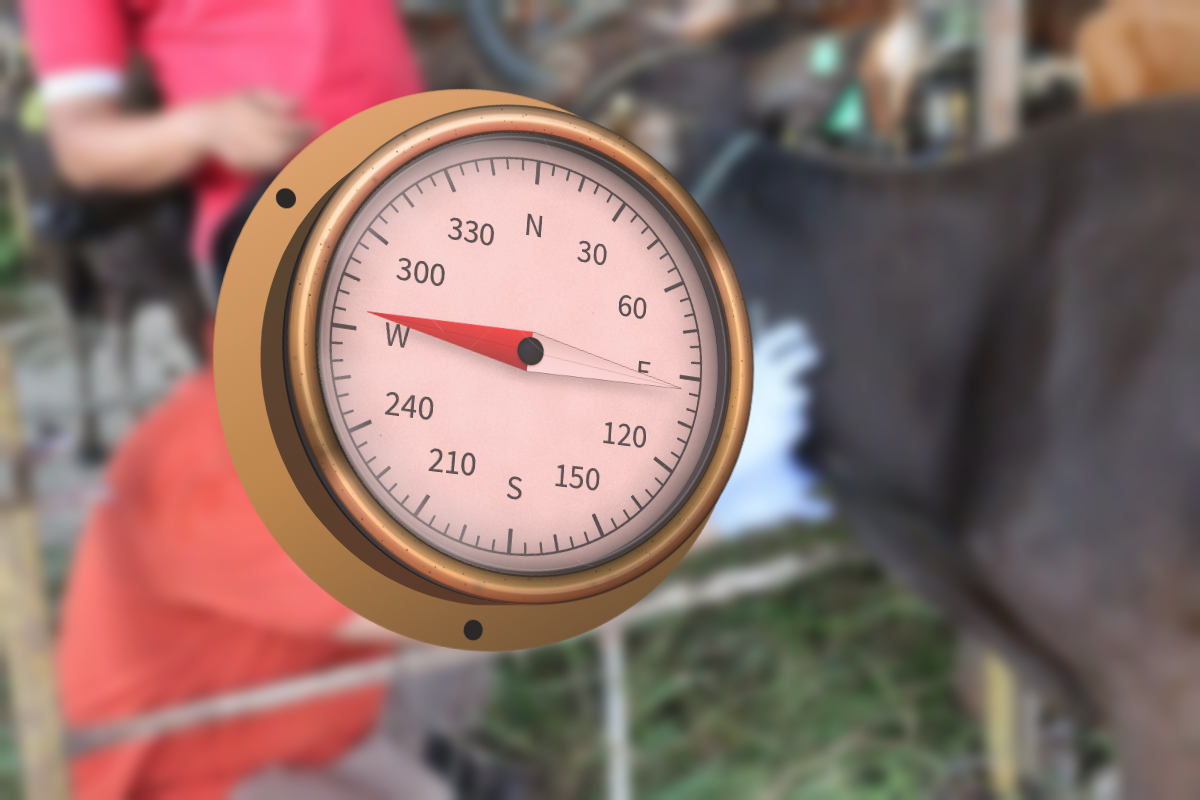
275 (°)
